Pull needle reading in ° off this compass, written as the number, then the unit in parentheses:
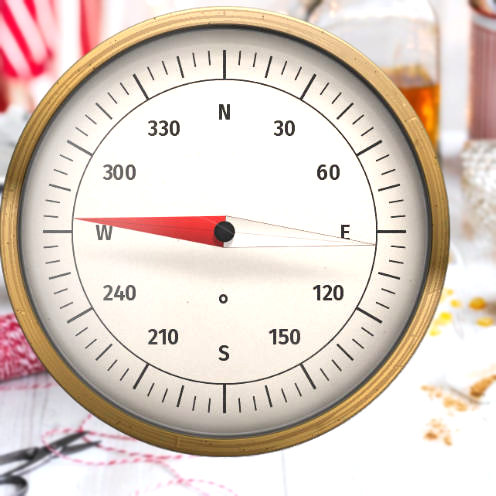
275 (°)
